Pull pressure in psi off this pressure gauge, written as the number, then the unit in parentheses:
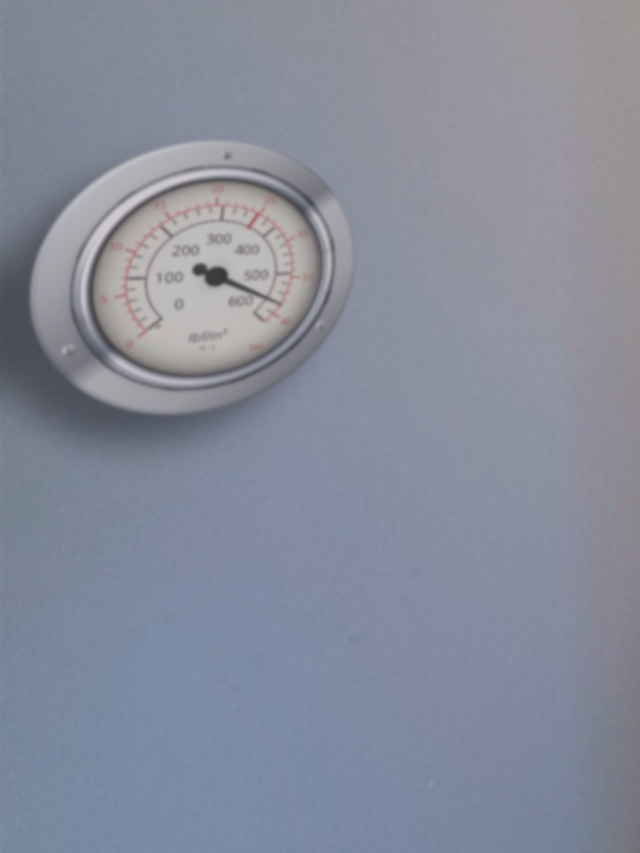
560 (psi)
